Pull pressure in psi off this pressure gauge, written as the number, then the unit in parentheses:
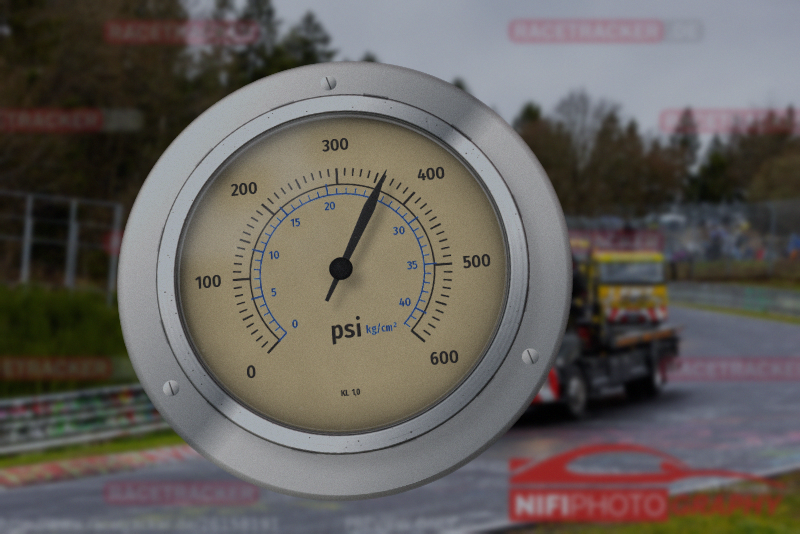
360 (psi)
